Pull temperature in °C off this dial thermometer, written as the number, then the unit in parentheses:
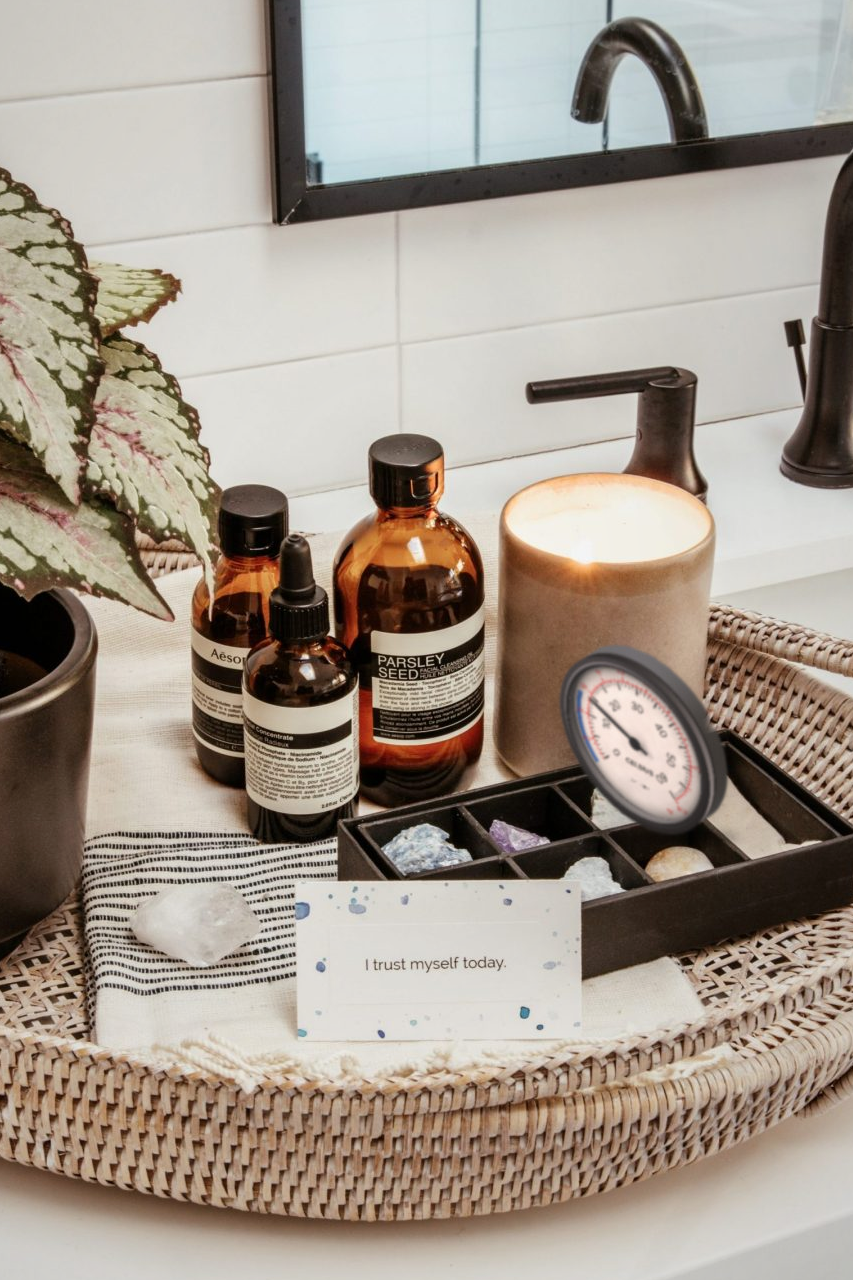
15 (°C)
